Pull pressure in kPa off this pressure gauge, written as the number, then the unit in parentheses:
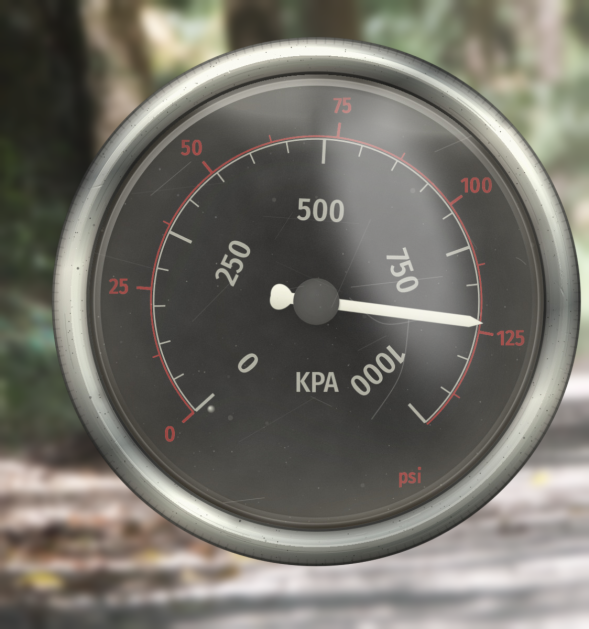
850 (kPa)
